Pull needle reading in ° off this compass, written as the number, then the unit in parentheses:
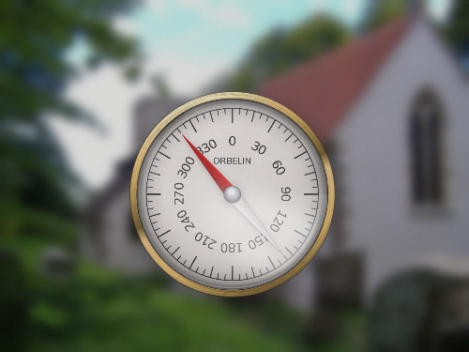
320 (°)
